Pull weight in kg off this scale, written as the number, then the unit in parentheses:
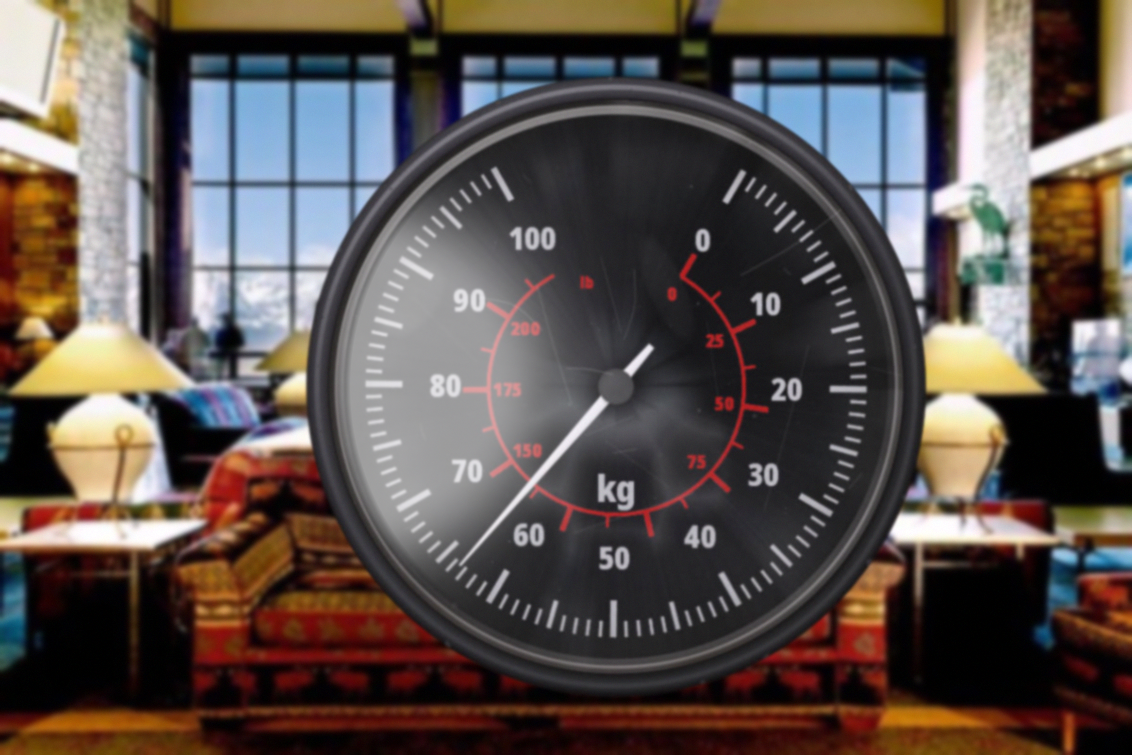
63.5 (kg)
